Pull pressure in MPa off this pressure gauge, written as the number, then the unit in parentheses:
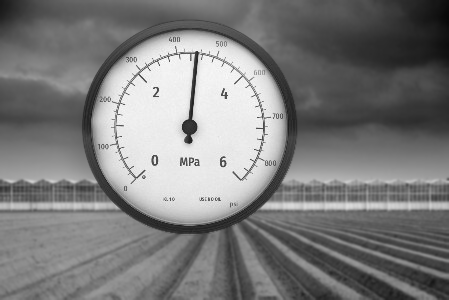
3.1 (MPa)
